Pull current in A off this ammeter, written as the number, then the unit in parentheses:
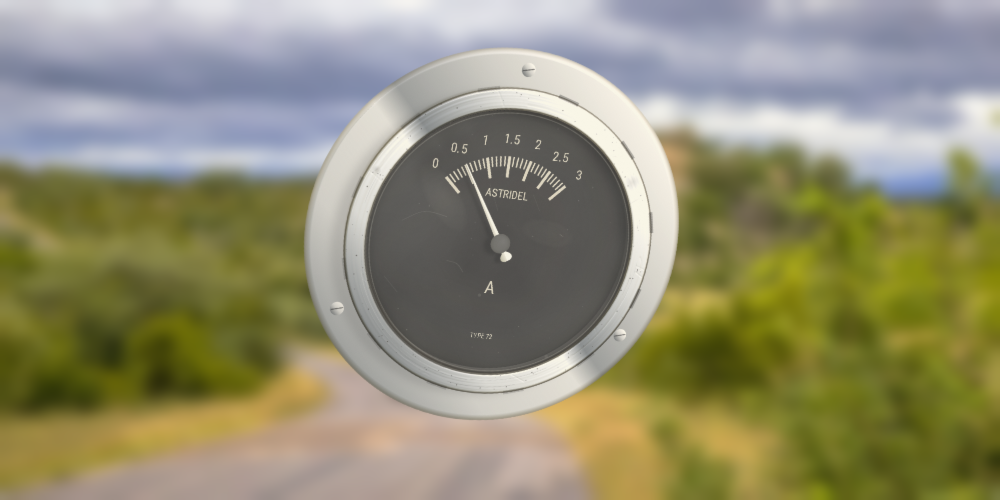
0.5 (A)
